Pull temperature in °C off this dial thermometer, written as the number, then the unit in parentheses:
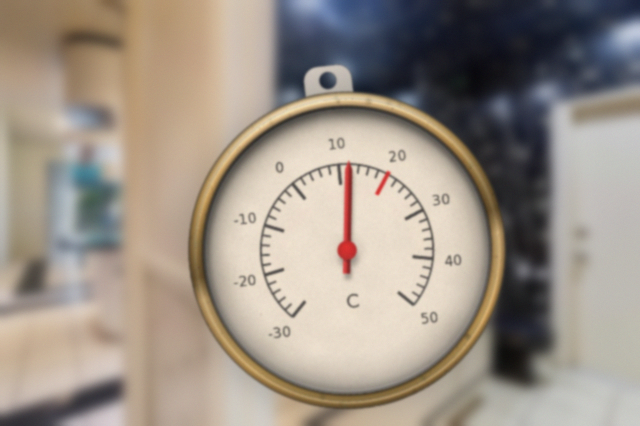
12 (°C)
